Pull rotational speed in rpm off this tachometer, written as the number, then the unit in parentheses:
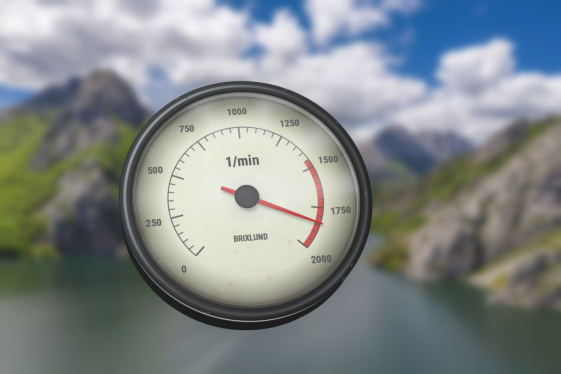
1850 (rpm)
